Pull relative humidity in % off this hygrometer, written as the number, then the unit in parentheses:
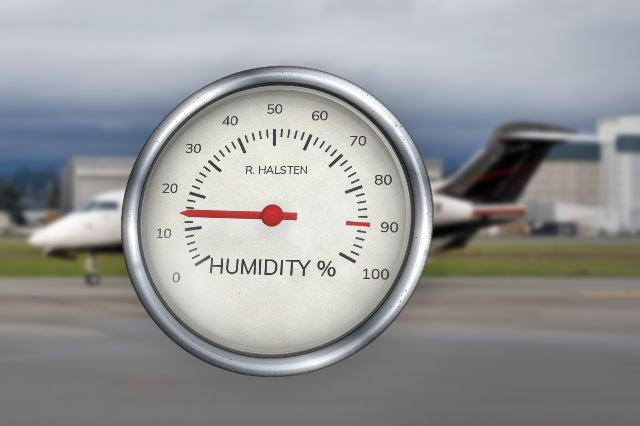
14 (%)
